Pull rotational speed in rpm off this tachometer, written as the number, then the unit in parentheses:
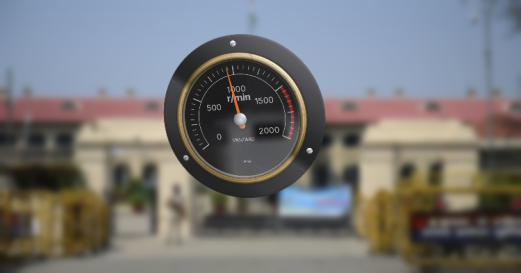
950 (rpm)
